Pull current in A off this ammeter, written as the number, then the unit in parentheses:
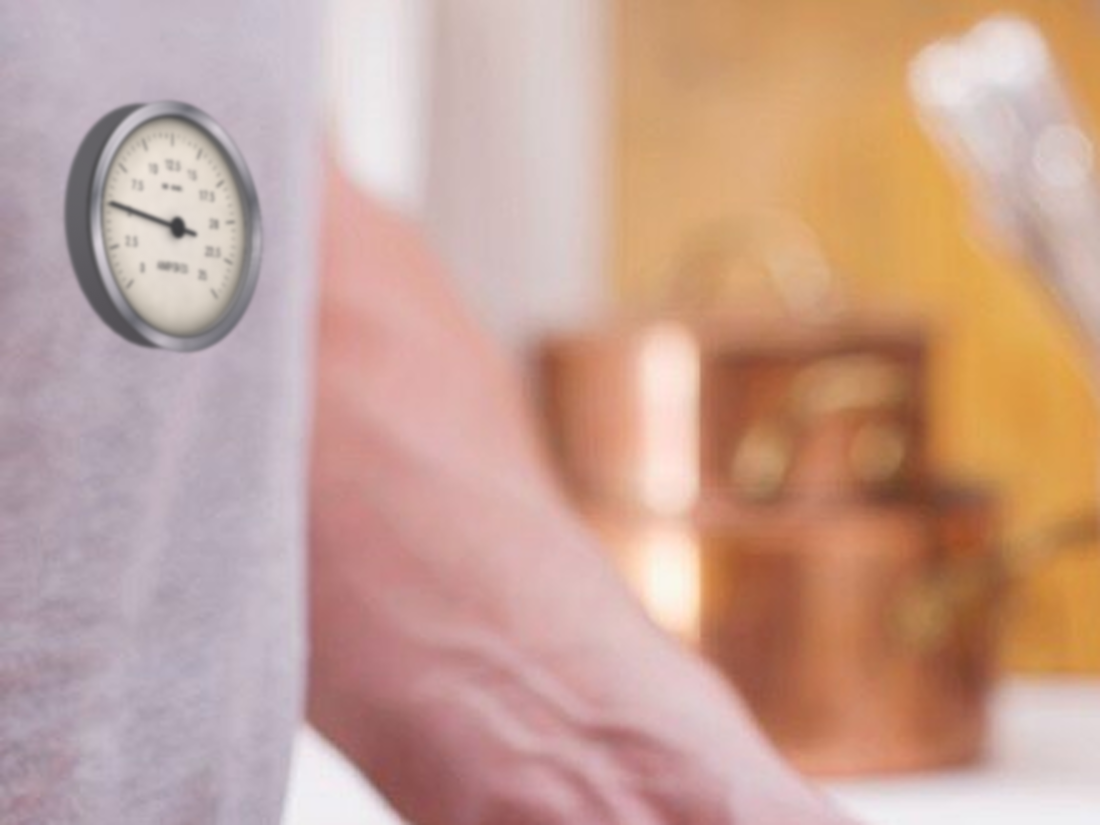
5 (A)
